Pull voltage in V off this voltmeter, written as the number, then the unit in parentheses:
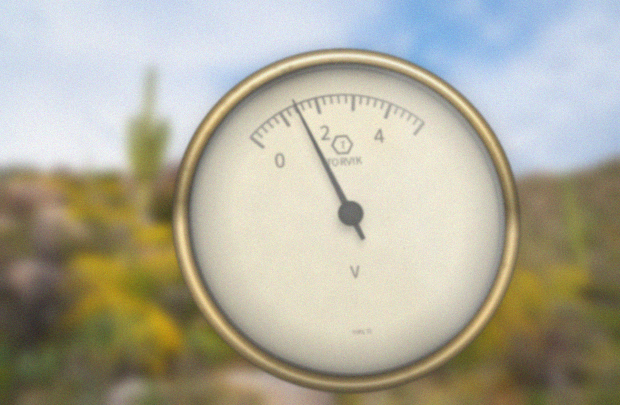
1.4 (V)
